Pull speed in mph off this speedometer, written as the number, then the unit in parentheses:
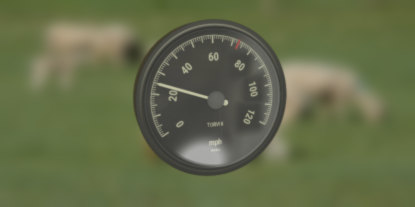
25 (mph)
